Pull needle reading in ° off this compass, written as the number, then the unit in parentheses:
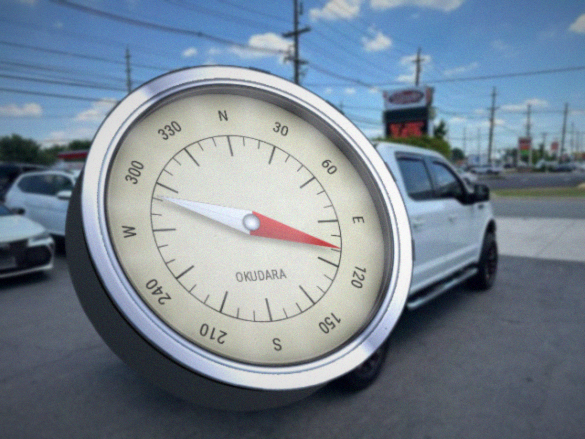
110 (°)
